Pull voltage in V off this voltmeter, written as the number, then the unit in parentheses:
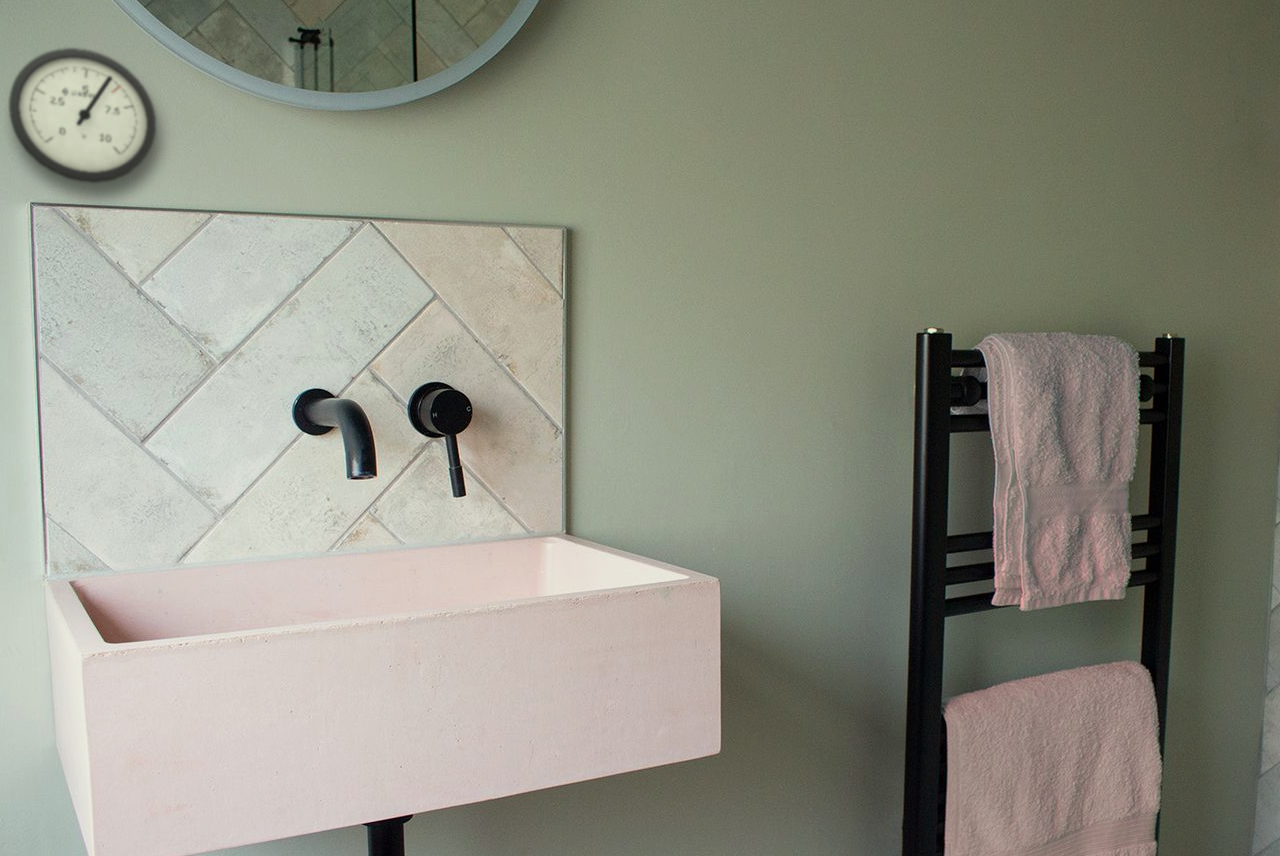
6 (V)
